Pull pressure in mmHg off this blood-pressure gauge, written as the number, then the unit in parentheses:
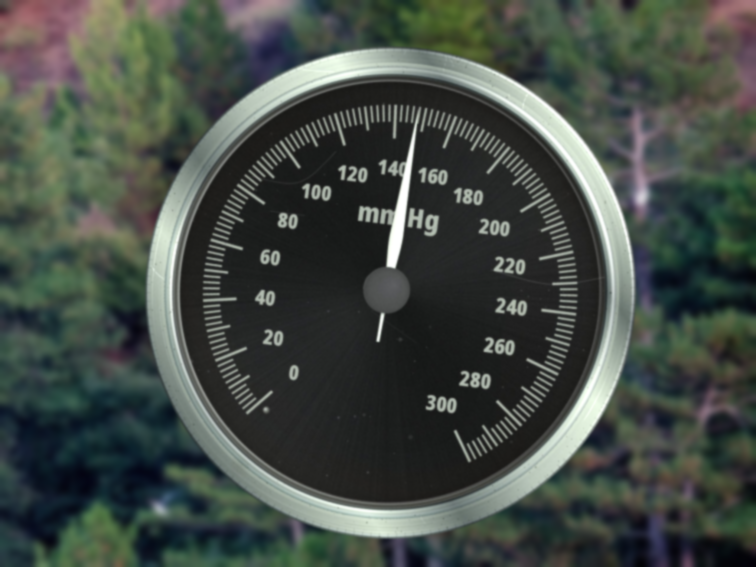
148 (mmHg)
